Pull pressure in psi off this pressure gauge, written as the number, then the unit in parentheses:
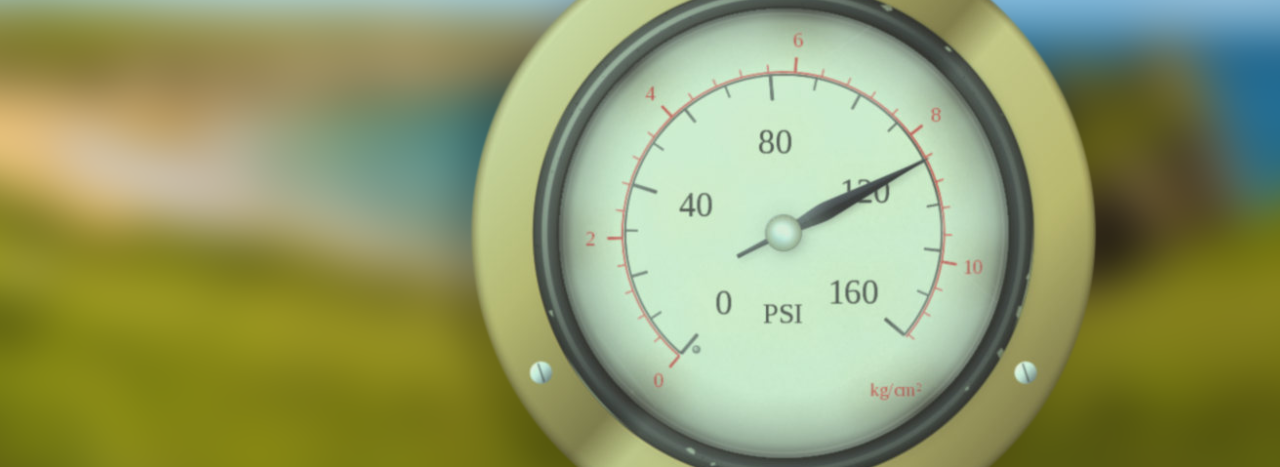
120 (psi)
